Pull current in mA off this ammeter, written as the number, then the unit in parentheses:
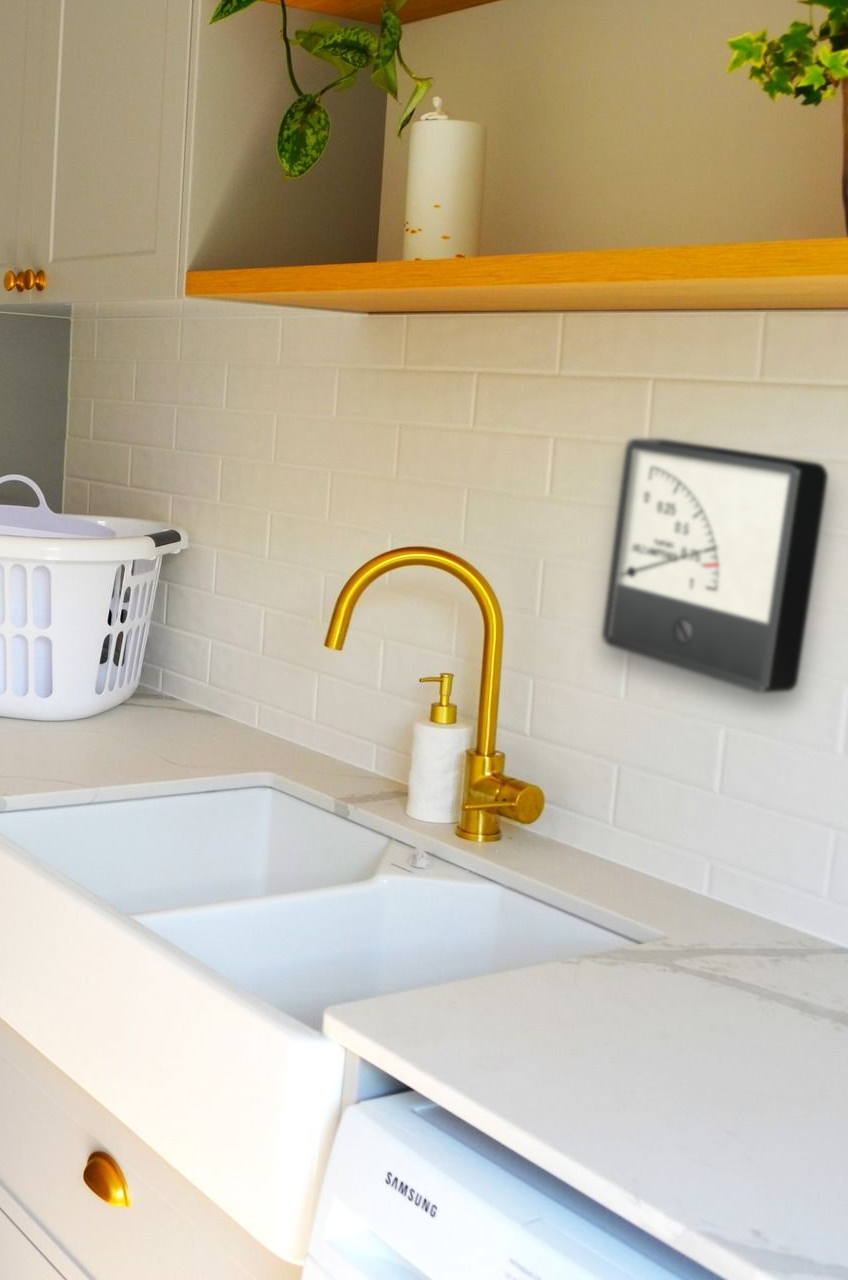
0.75 (mA)
